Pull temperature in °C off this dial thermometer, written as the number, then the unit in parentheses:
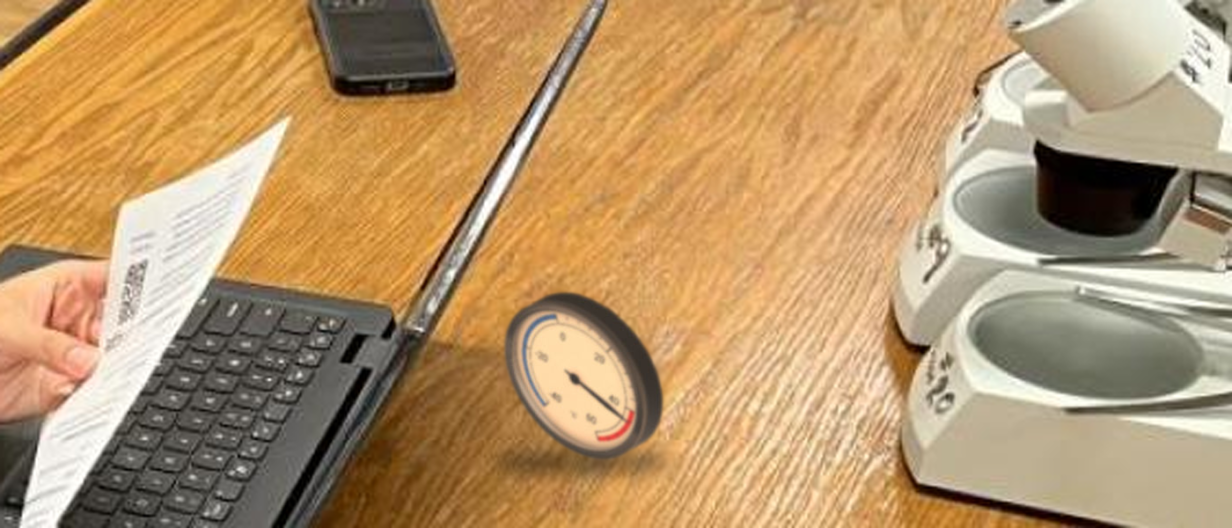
44 (°C)
